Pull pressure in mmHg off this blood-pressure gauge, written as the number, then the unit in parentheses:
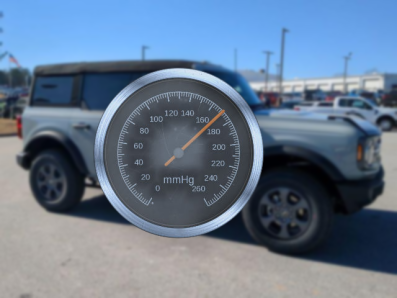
170 (mmHg)
